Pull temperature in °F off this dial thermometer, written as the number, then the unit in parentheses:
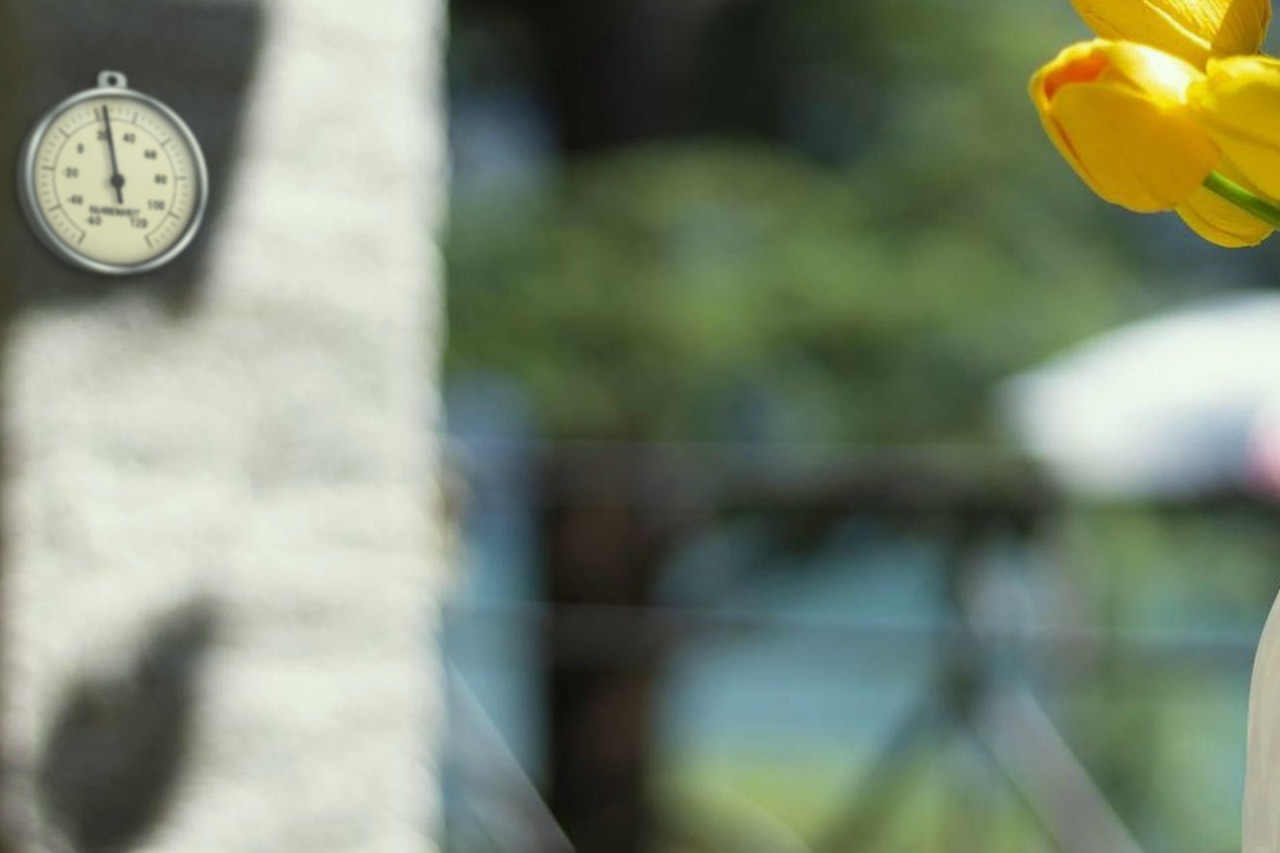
24 (°F)
